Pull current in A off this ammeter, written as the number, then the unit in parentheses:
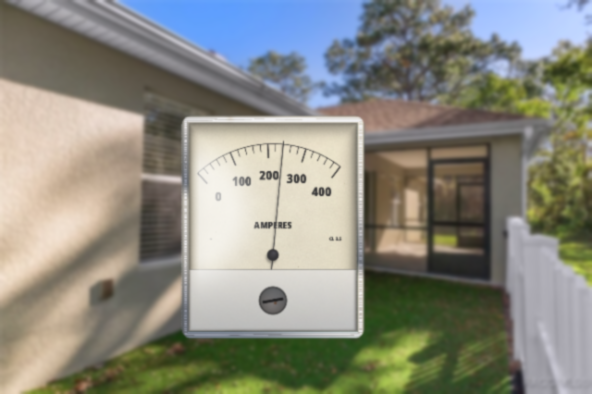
240 (A)
